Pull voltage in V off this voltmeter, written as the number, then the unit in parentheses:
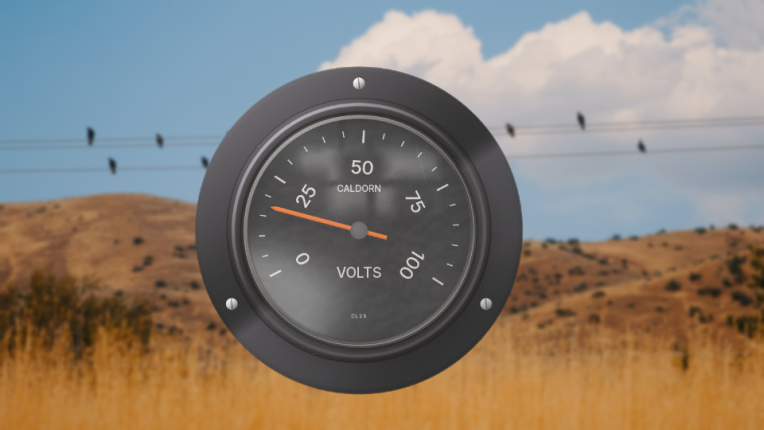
17.5 (V)
